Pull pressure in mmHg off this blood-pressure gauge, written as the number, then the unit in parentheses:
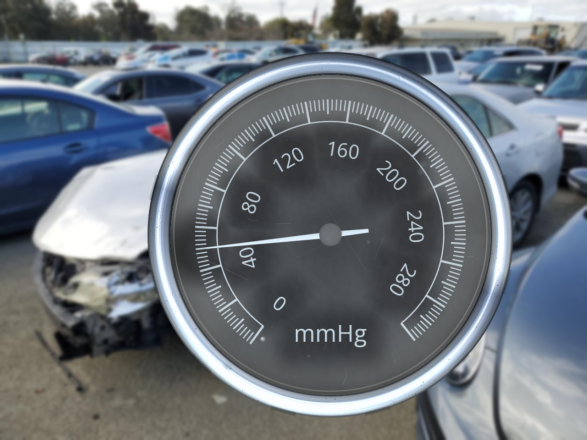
50 (mmHg)
